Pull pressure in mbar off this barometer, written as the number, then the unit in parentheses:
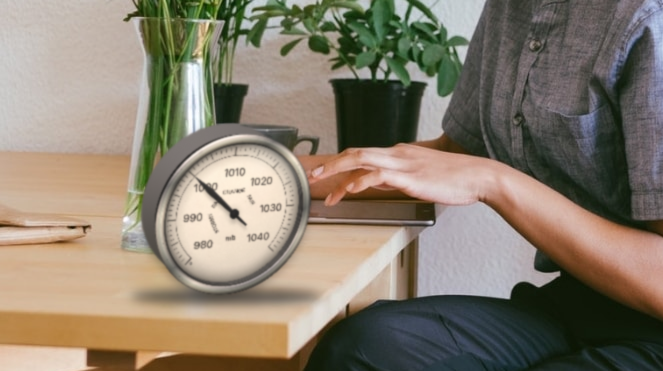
1000 (mbar)
